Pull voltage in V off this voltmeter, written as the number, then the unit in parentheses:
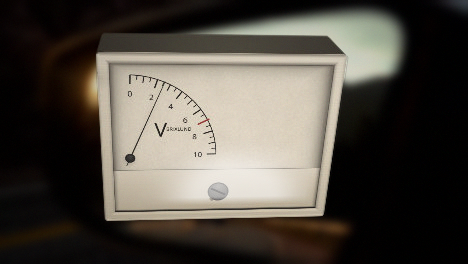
2.5 (V)
